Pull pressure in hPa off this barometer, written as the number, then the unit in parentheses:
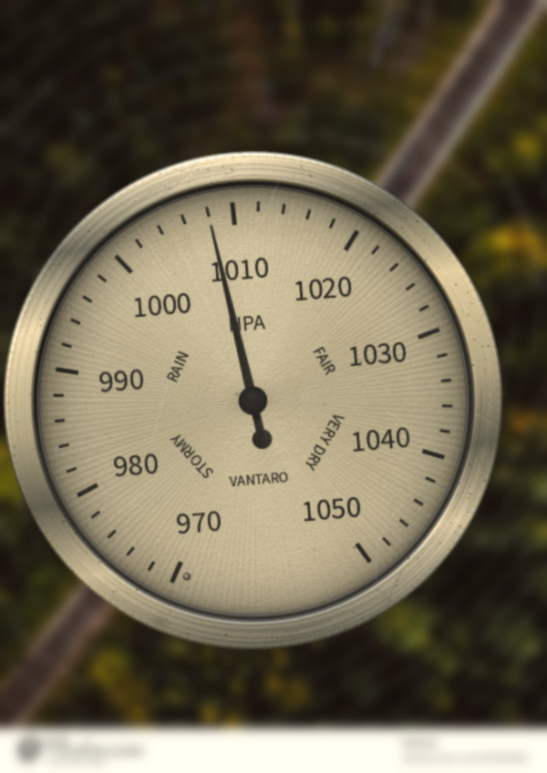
1008 (hPa)
